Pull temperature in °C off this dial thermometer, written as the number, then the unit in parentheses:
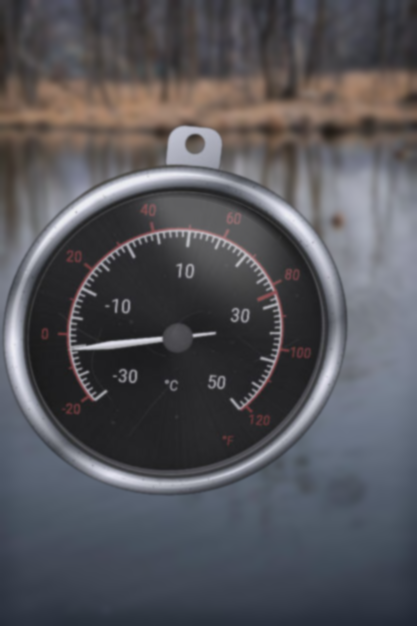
-20 (°C)
